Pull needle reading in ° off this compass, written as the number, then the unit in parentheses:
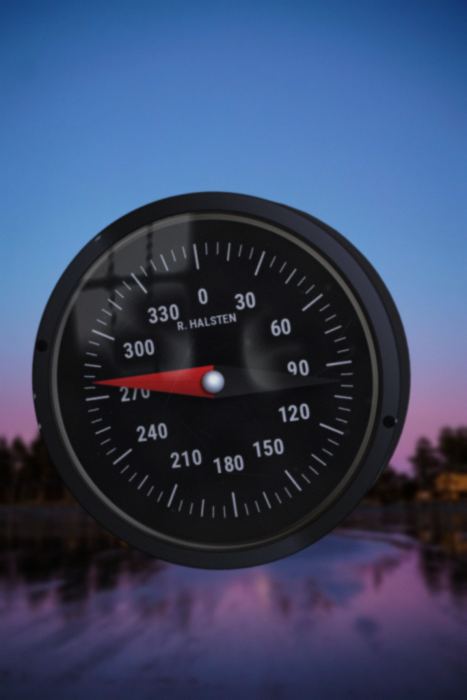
277.5 (°)
